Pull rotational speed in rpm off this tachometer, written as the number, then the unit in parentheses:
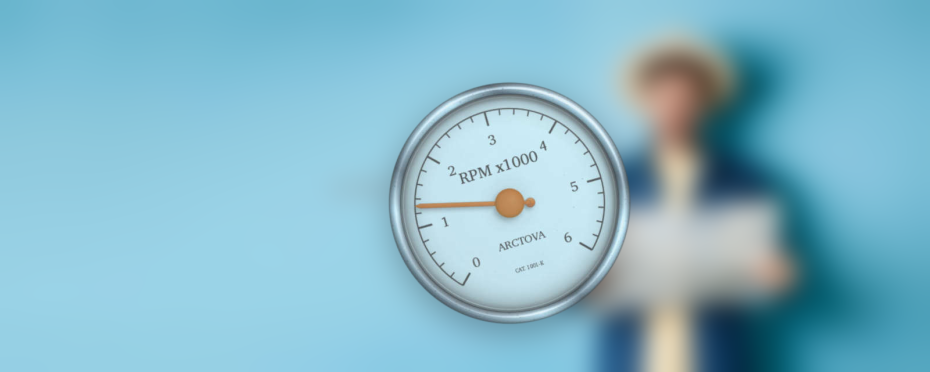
1300 (rpm)
